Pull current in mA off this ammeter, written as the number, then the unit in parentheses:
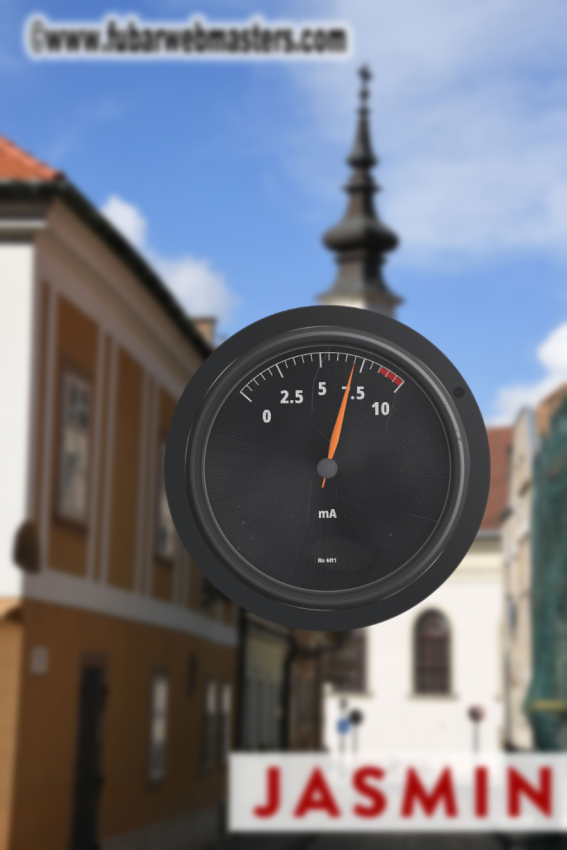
7 (mA)
